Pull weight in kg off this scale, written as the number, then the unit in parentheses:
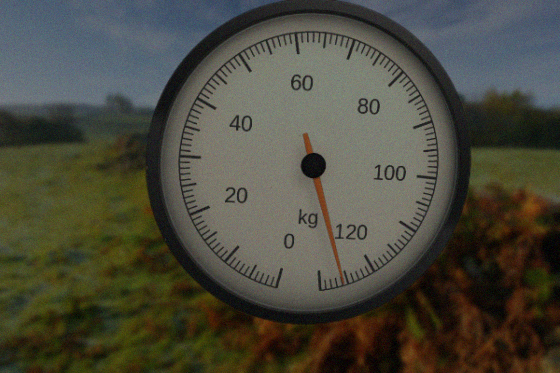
126 (kg)
